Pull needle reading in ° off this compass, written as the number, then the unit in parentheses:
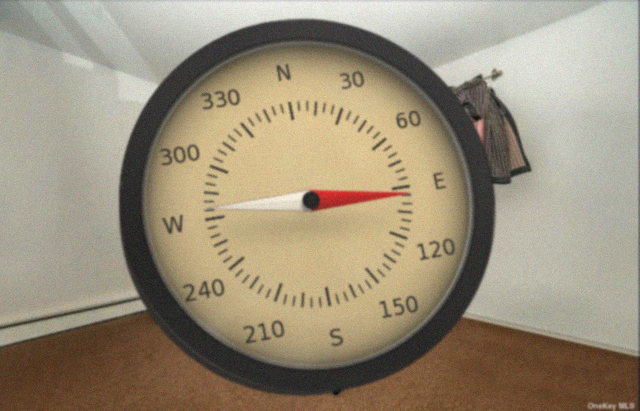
95 (°)
